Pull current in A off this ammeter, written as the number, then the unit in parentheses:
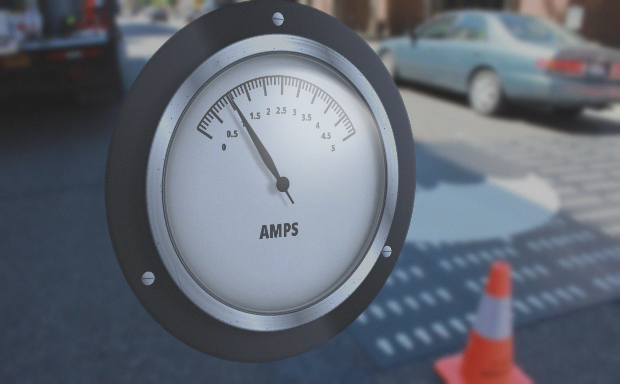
1 (A)
